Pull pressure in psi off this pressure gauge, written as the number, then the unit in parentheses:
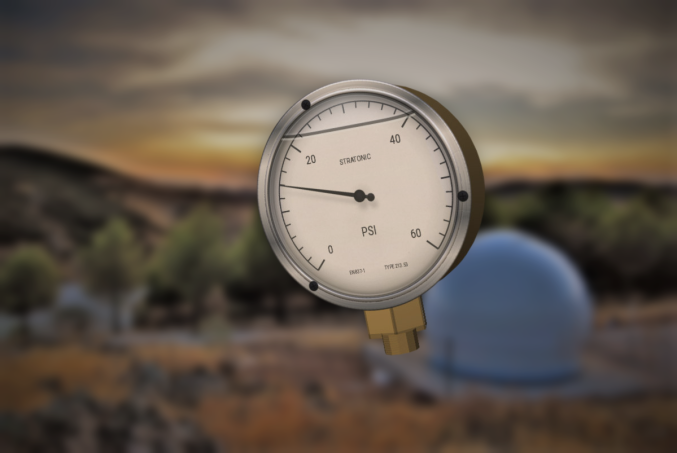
14 (psi)
